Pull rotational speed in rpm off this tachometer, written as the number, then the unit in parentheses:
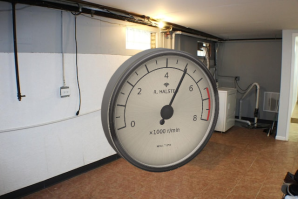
5000 (rpm)
